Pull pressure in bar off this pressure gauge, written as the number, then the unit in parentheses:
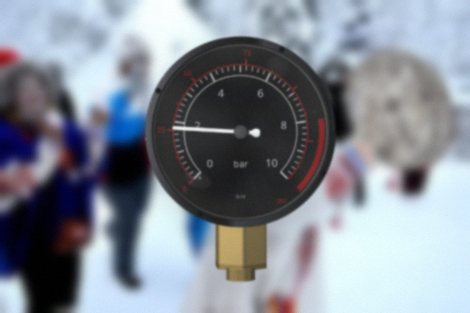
1.8 (bar)
